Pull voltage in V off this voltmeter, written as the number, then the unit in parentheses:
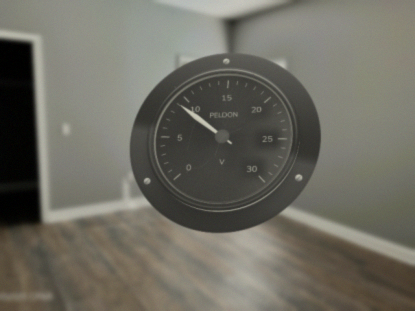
9 (V)
